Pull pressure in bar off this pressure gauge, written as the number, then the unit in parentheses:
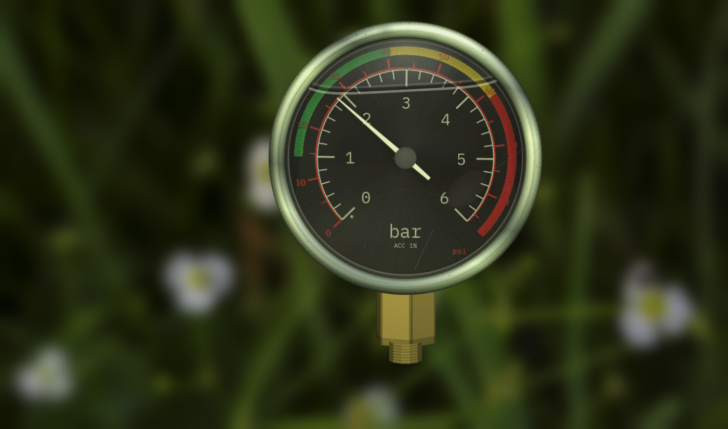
1.9 (bar)
